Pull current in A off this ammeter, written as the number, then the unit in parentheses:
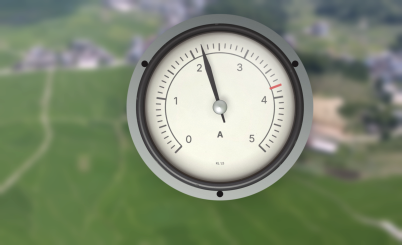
2.2 (A)
